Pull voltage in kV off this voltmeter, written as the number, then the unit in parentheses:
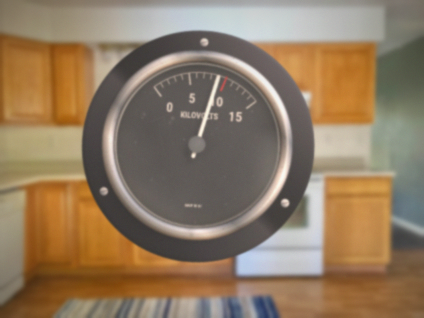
9 (kV)
